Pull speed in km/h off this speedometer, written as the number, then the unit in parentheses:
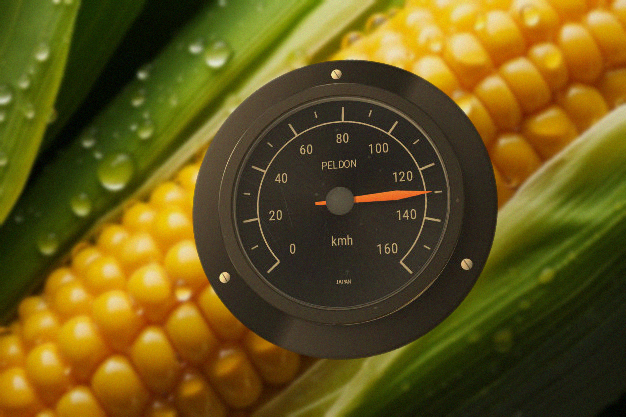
130 (km/h)
